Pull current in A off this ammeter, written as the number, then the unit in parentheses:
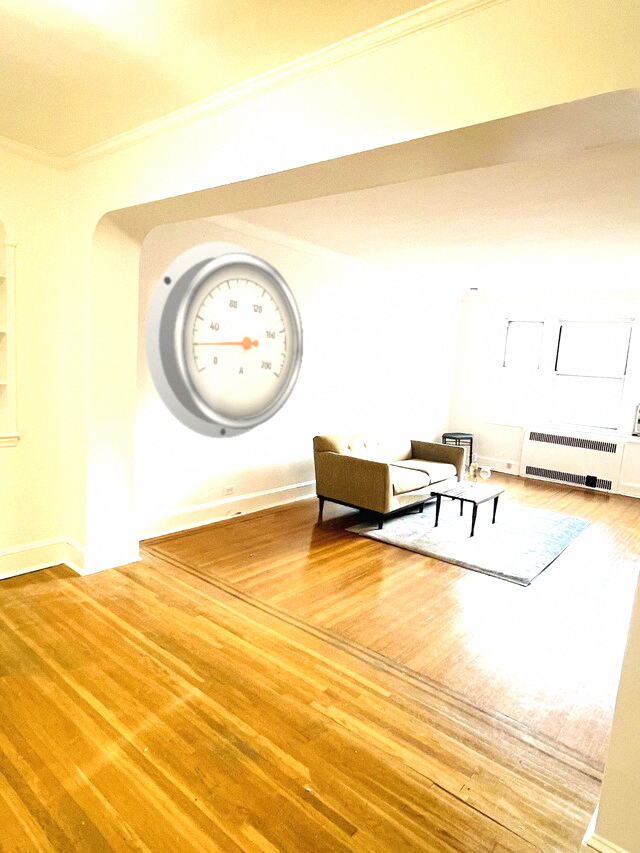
20 (A)
